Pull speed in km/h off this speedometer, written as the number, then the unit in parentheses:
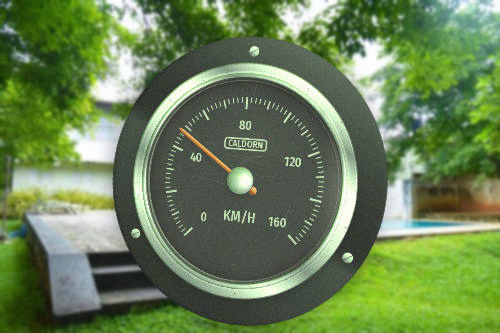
48 (km/h)
